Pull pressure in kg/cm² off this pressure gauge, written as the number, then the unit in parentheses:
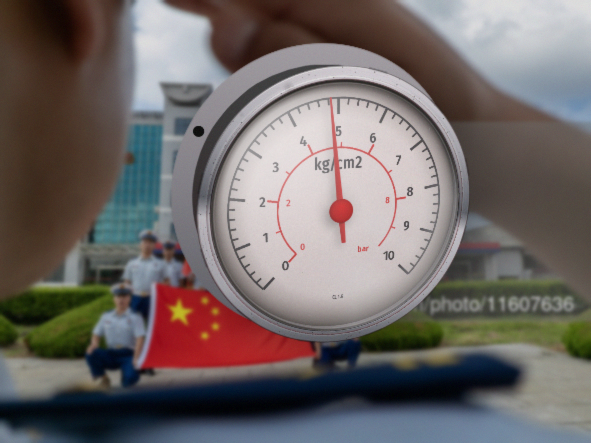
4.8 (kg/cm²)
